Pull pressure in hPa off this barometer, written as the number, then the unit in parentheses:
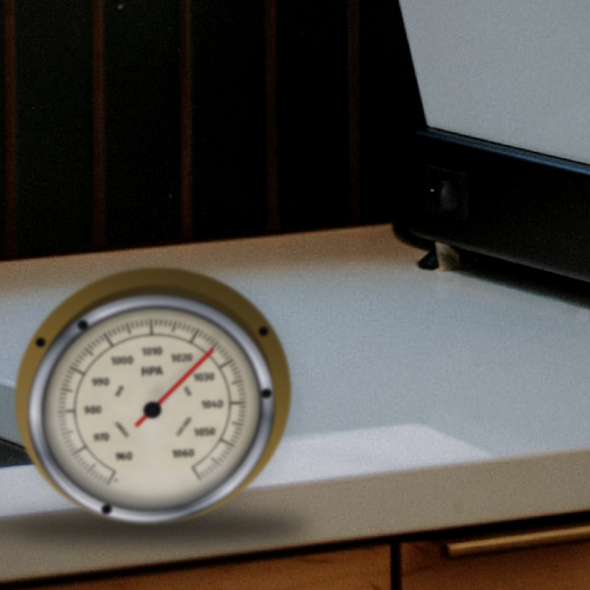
1025 (hPa)
